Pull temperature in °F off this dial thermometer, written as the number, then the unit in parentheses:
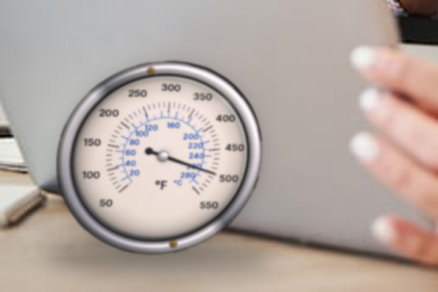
500 (°F)
